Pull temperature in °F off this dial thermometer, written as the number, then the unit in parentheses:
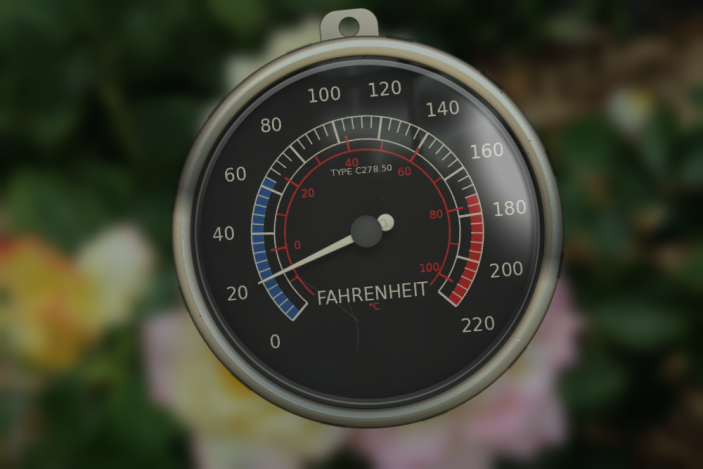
20 (°F)
